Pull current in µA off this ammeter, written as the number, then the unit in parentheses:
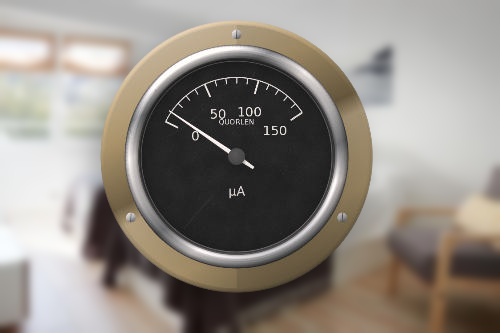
10 (µA)
